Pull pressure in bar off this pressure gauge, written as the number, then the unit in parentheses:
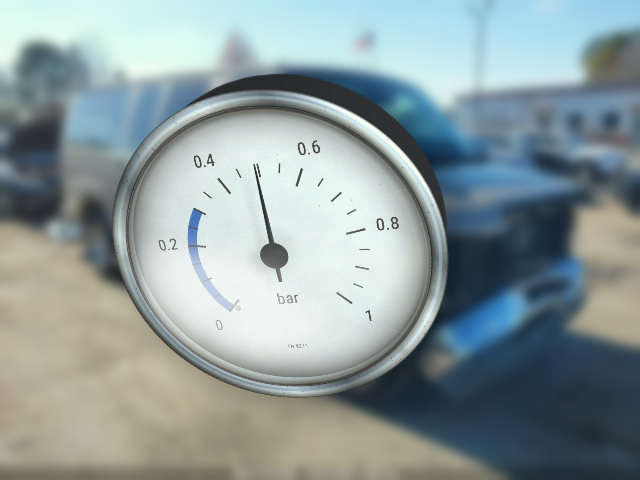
0.5 (bar)
